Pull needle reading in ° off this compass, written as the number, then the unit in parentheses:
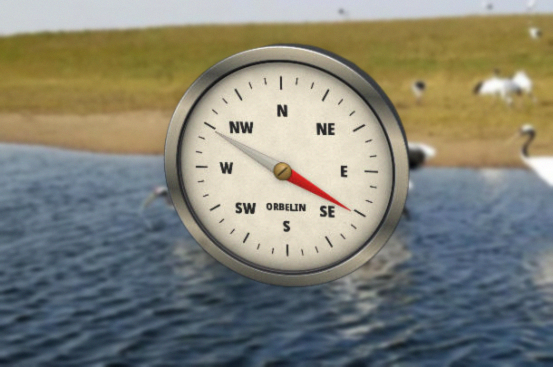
120 (°)
